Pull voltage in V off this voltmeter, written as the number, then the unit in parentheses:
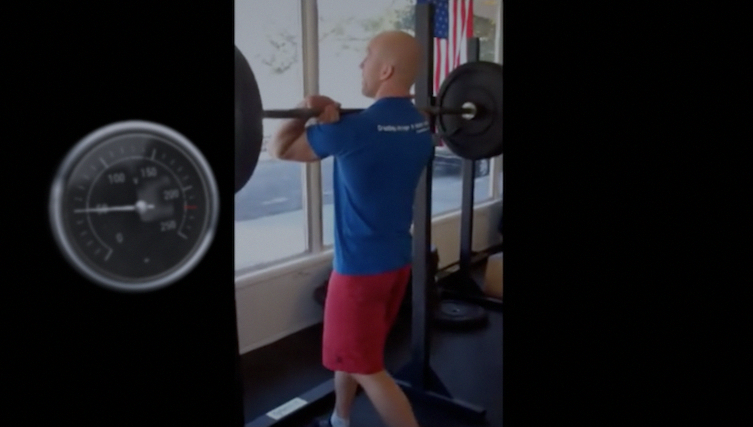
50 (V)
